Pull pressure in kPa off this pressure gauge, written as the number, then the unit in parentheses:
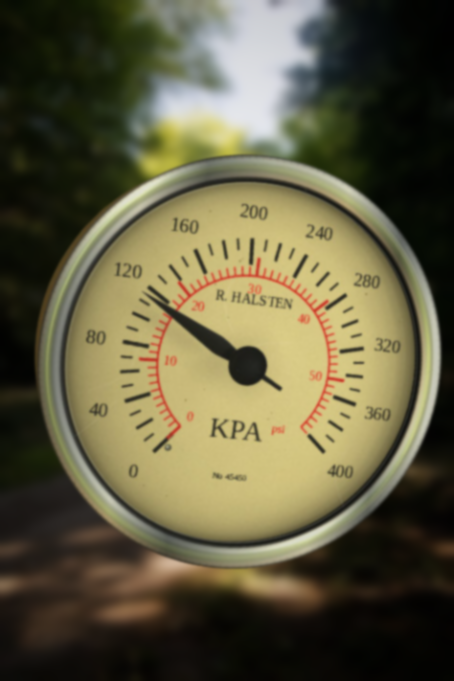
115 (kPa)
